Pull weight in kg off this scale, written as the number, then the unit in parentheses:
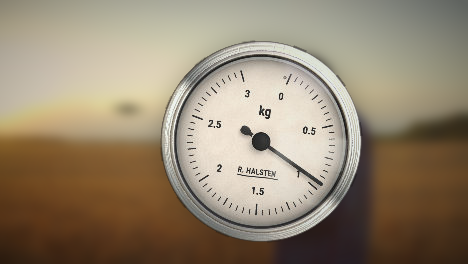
0.95 (kg)
